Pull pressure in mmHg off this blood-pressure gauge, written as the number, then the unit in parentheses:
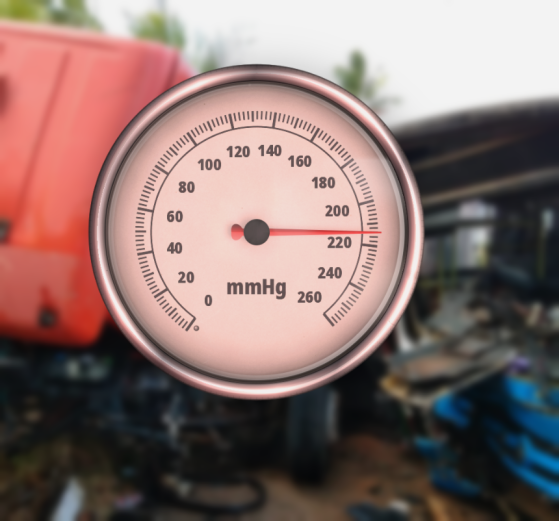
214 (mmHg)
